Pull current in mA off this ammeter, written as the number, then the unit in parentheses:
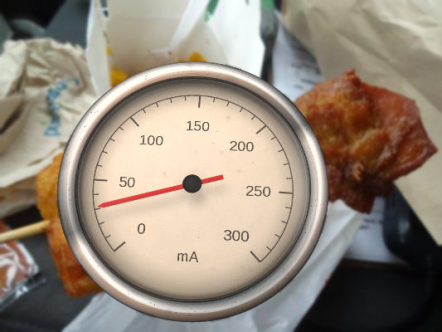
30 (mA)
